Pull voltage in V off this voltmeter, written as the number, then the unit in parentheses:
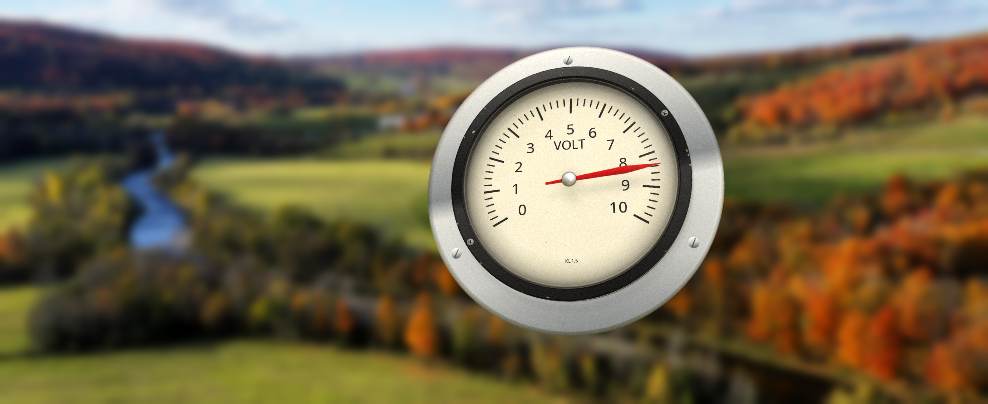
8.4 (V)
